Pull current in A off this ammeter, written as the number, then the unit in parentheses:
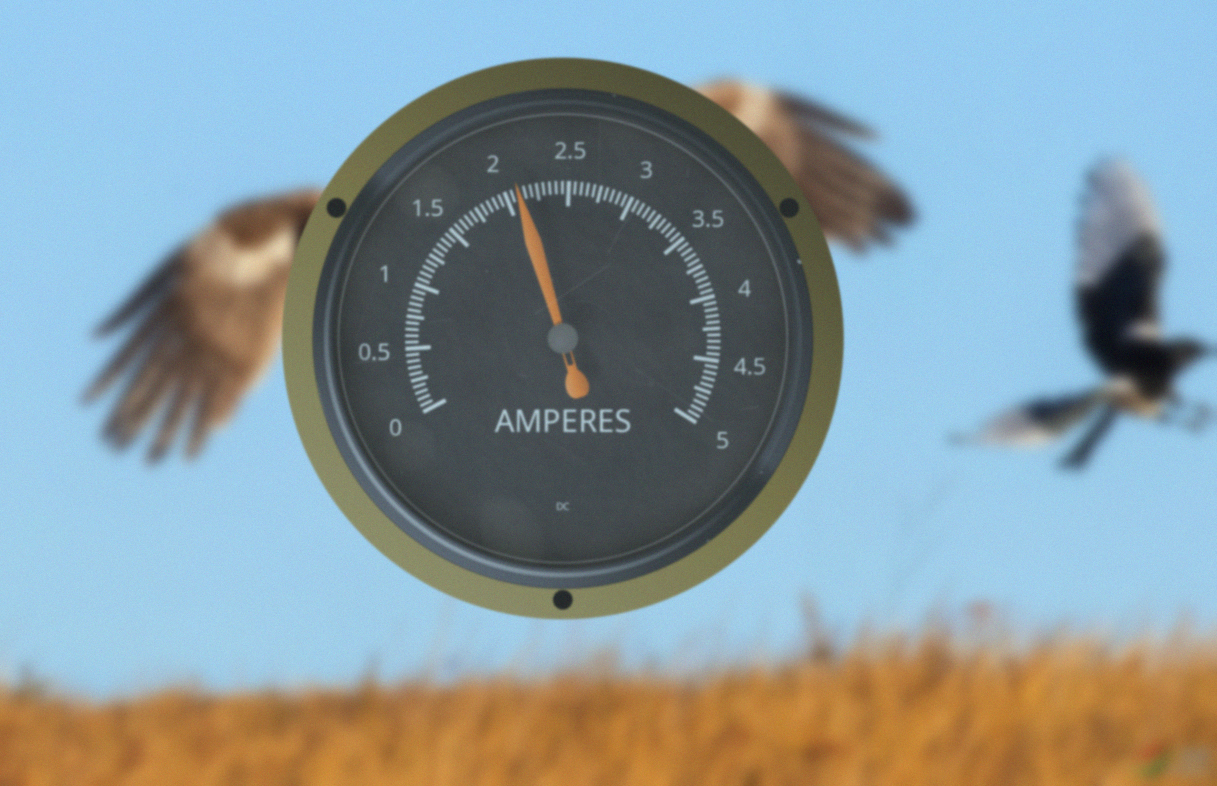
2.1 (A)
